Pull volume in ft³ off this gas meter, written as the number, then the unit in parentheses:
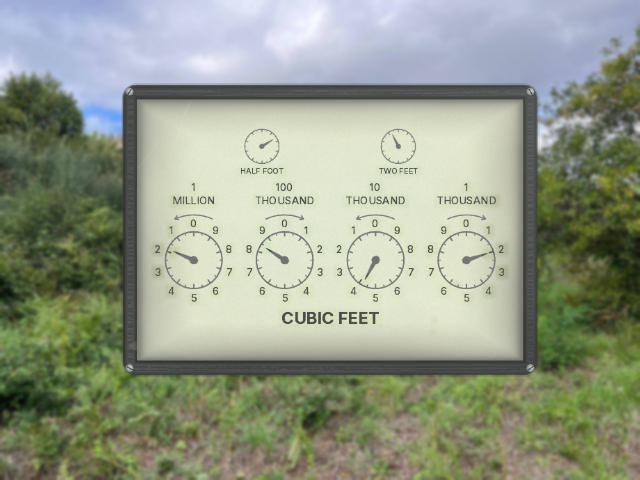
184200 (ft³)
